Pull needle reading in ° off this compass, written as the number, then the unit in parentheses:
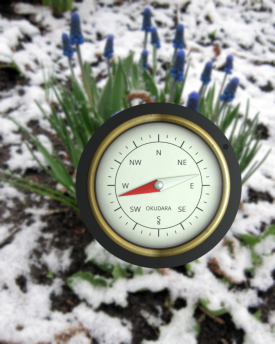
255 (°)
